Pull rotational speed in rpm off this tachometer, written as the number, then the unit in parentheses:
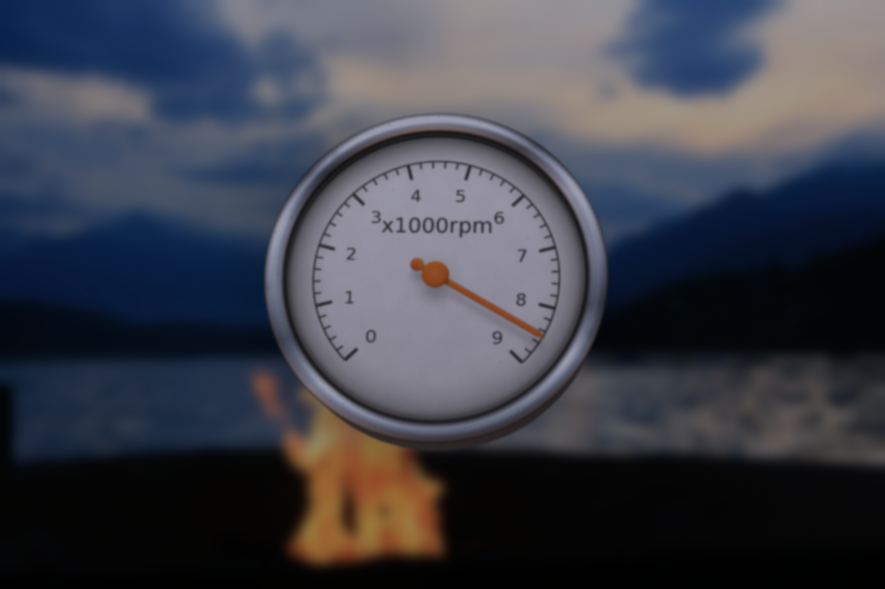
8500 (rpm)
